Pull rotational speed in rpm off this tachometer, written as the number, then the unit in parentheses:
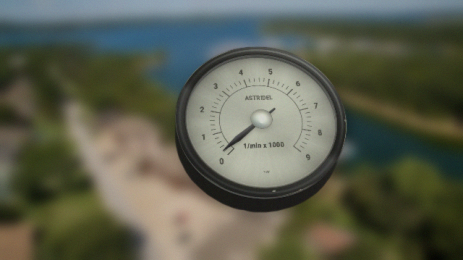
200 (rpm)
